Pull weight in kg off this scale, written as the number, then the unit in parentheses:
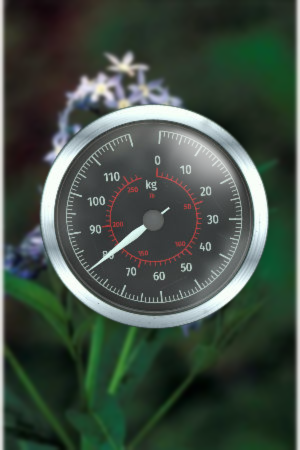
80 (kg)
